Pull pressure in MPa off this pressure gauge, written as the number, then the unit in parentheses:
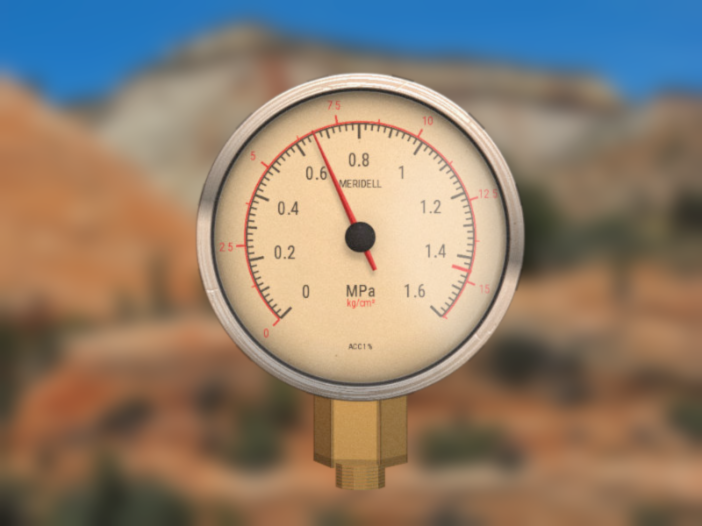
0.66 (MPa)
